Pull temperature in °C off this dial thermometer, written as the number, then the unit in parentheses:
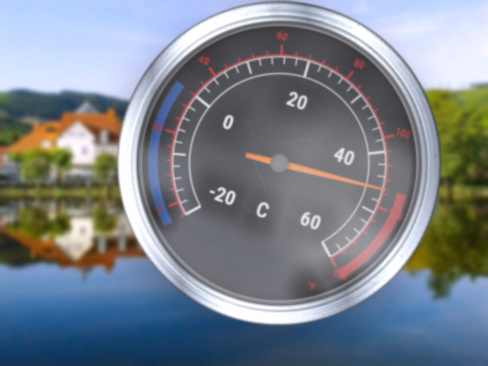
46 (°C)
